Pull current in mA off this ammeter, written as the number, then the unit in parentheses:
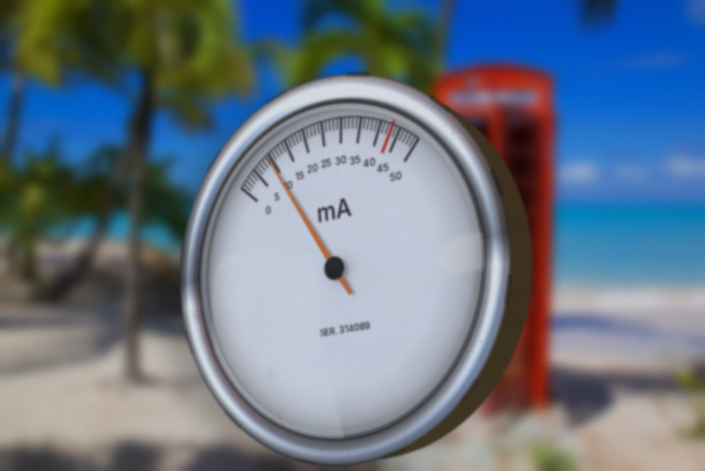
10 (mA)
